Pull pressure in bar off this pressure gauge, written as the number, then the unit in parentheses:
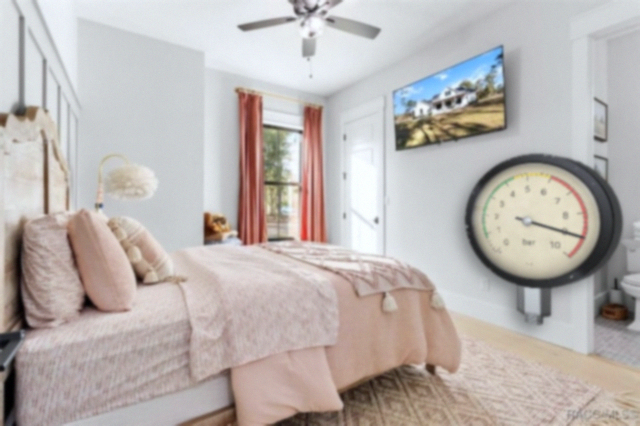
9 (bar)
